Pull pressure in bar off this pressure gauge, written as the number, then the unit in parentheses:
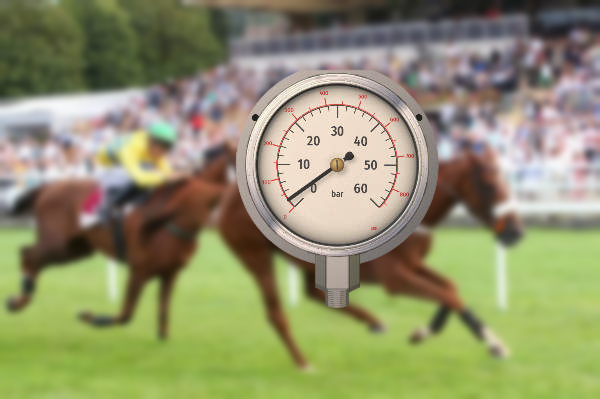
2 (bar)
